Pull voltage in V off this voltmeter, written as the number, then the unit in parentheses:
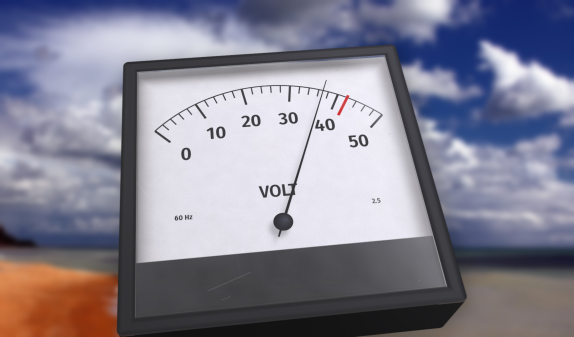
37 (V)
